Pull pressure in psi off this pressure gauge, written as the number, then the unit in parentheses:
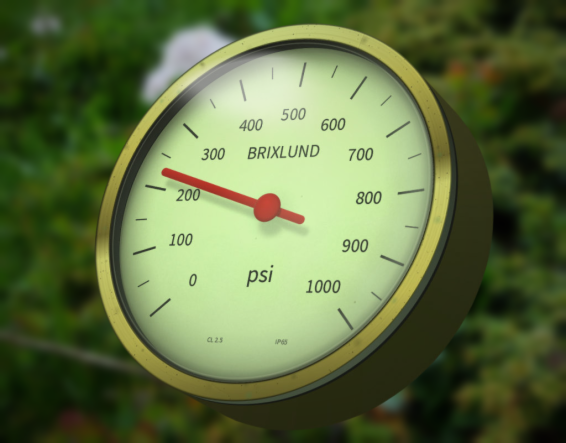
225 (psi)
